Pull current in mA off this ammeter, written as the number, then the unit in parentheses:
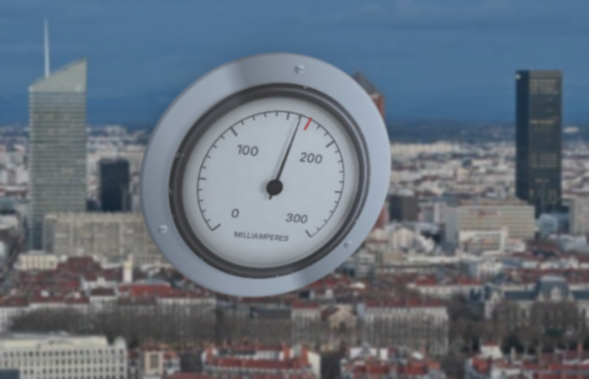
160 (mA)
